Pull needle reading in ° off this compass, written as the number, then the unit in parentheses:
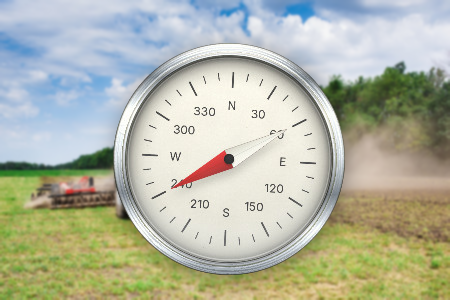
240 (°)
